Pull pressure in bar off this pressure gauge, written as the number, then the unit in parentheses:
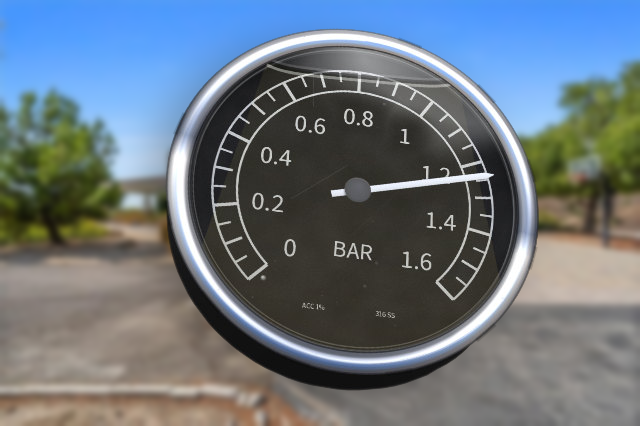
1.25 (bar)
